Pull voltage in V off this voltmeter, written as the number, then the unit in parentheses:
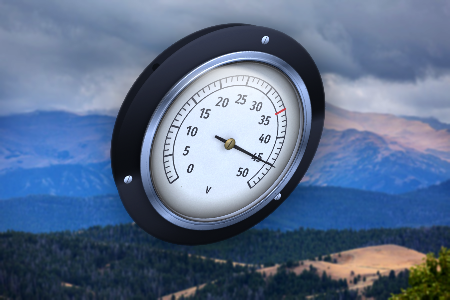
45 (V)
